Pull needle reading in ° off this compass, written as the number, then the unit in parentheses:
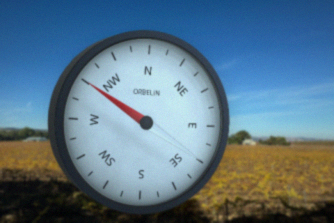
300 (°)
